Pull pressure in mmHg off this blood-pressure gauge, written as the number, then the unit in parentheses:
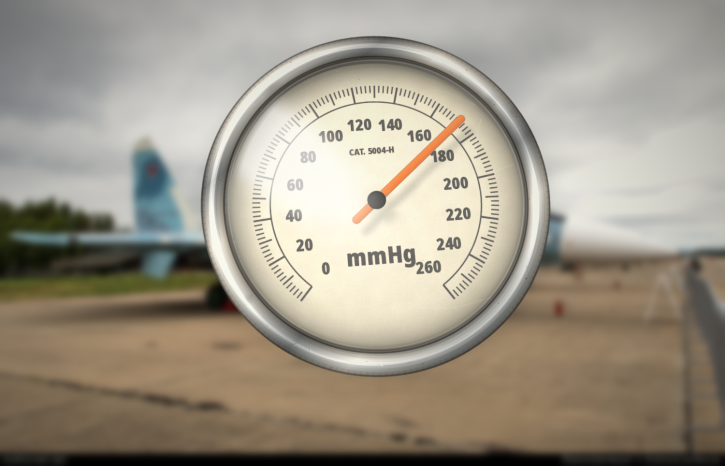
172 (mmHg)
